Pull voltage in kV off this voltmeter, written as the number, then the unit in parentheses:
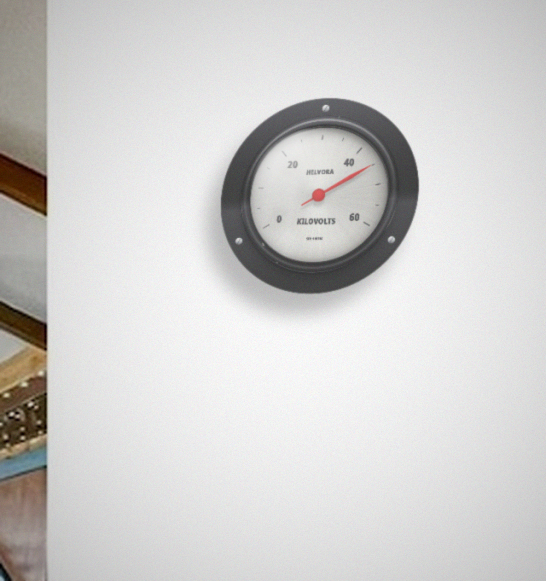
45 (kV)
